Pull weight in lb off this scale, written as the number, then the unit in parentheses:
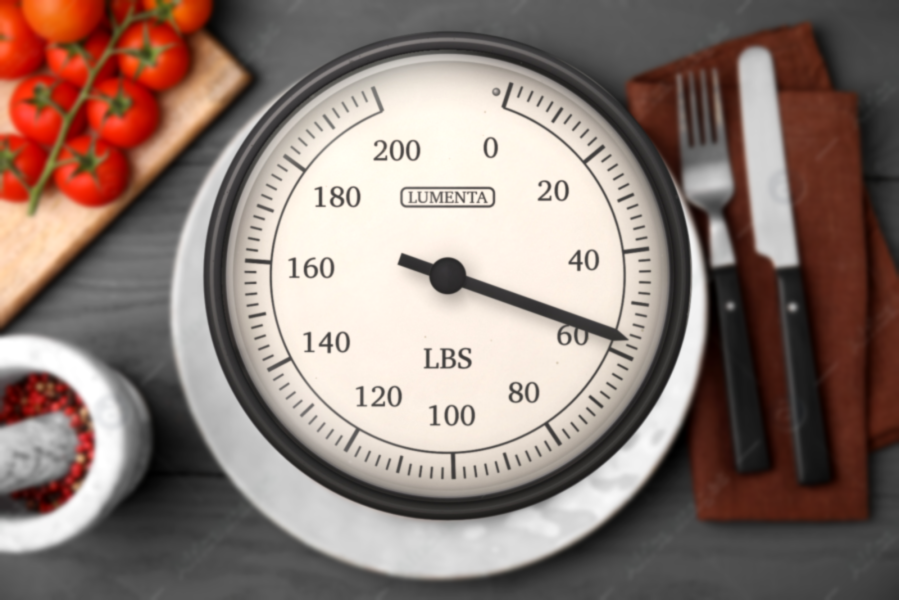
57 (lb)
